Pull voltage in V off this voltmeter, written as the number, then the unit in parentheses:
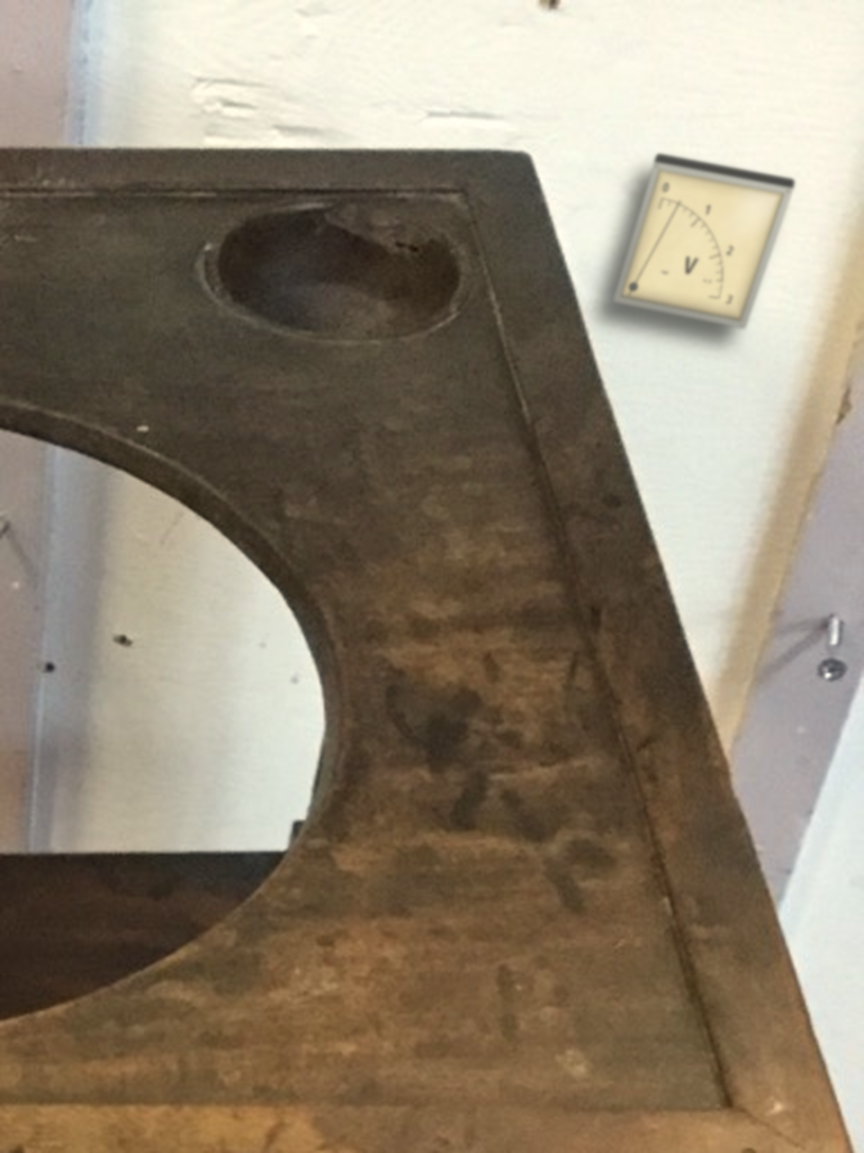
0.4 (V)
